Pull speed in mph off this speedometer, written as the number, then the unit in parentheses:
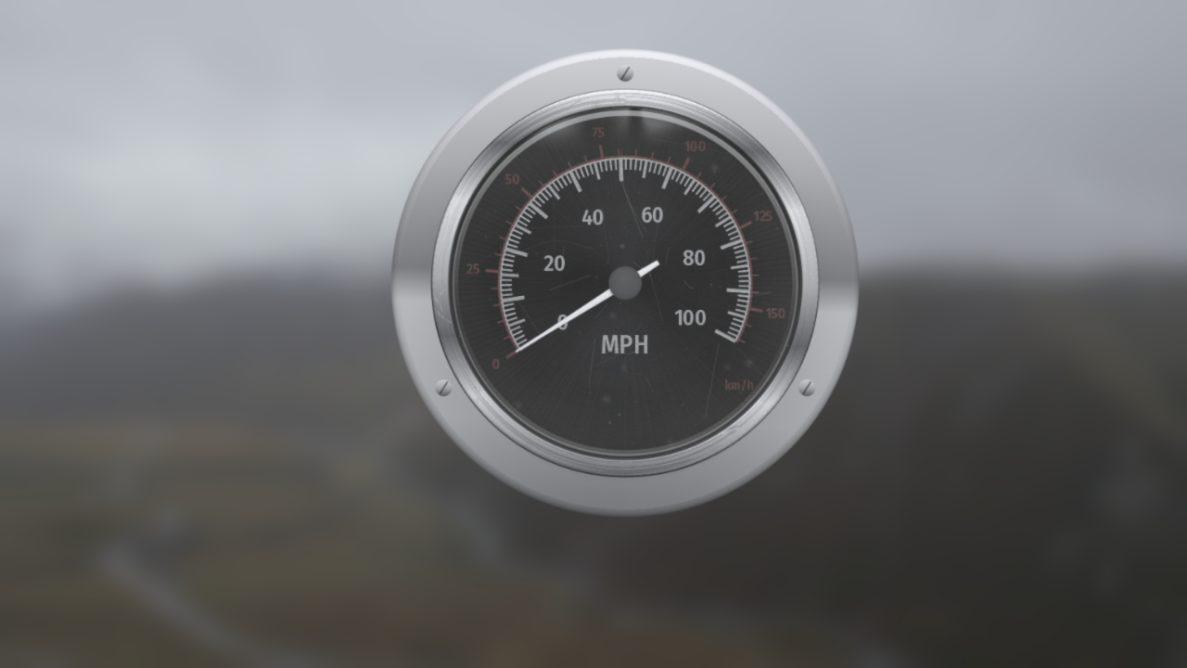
0 (mph)
